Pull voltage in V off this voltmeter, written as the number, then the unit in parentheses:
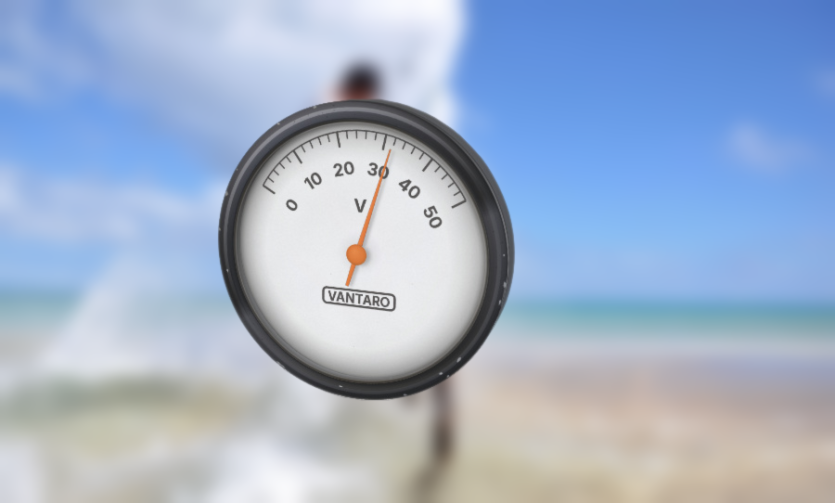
32 (V)
